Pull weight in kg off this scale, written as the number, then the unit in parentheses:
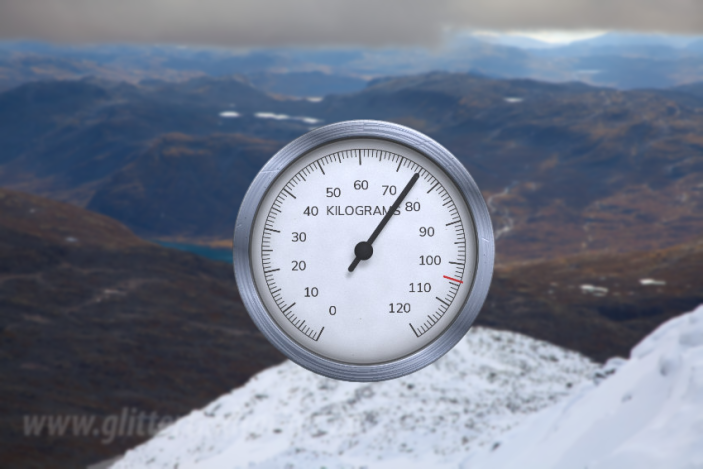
75 (kg)
